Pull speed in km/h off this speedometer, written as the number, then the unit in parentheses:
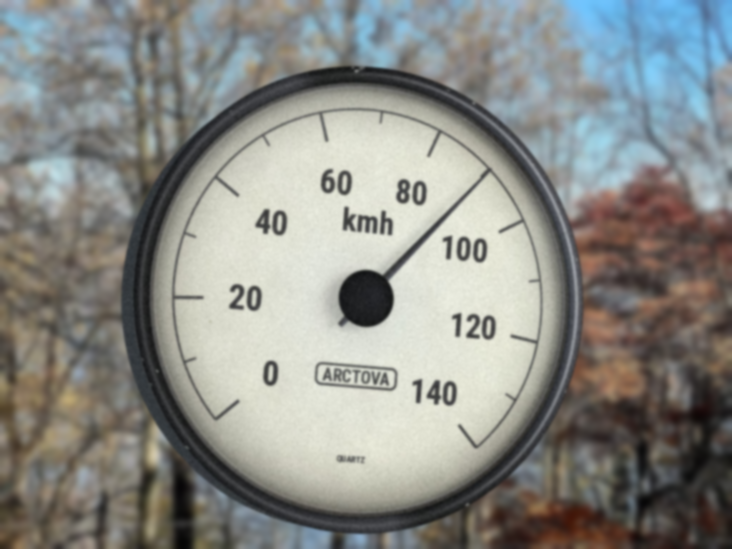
90 (km/h)
